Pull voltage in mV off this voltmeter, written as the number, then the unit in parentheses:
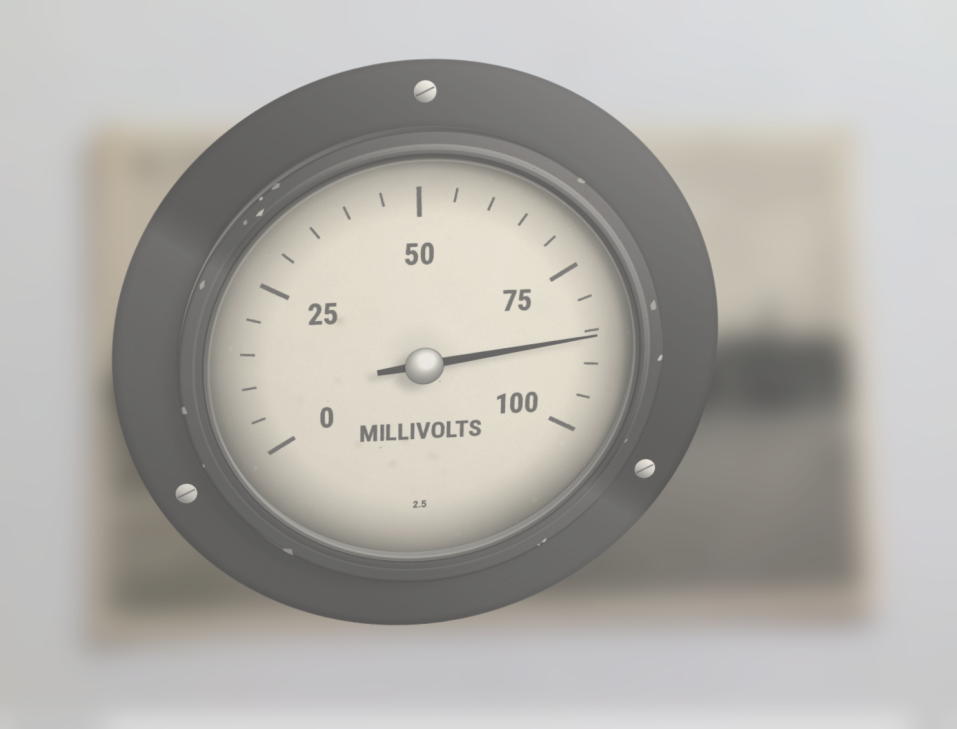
85 (mV)
